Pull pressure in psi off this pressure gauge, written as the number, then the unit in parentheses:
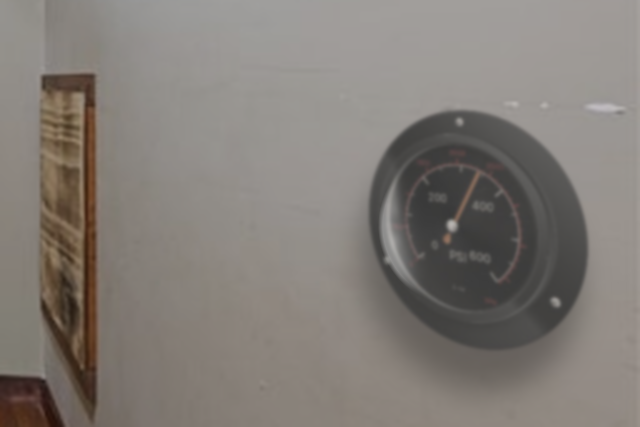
350 (psi)
